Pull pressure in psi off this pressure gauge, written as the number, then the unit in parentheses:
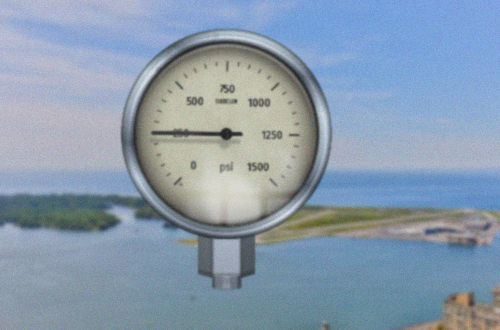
250 (psi)
